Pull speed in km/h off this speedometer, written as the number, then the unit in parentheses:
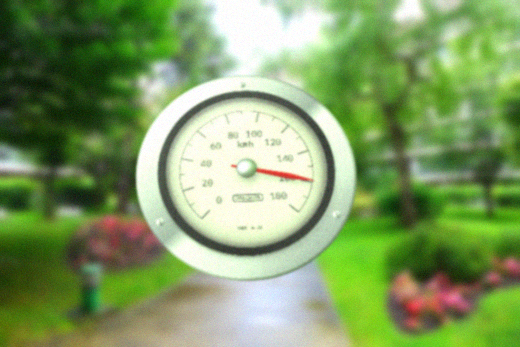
160 (km/h)
